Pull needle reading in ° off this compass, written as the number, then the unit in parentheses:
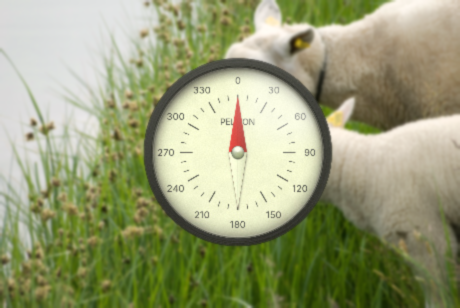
0 (°)
